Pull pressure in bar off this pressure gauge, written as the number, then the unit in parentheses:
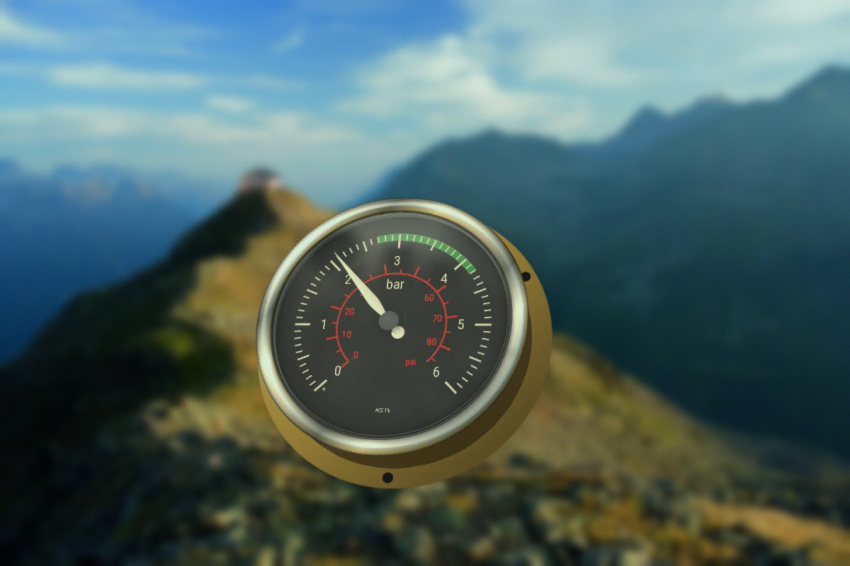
2.1 (bar)
